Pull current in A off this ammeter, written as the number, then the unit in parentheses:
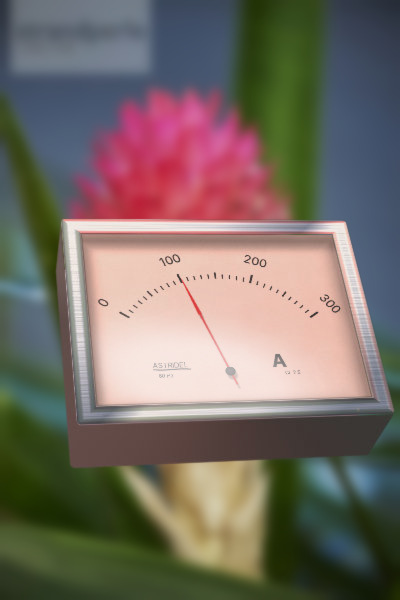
100 (A)
